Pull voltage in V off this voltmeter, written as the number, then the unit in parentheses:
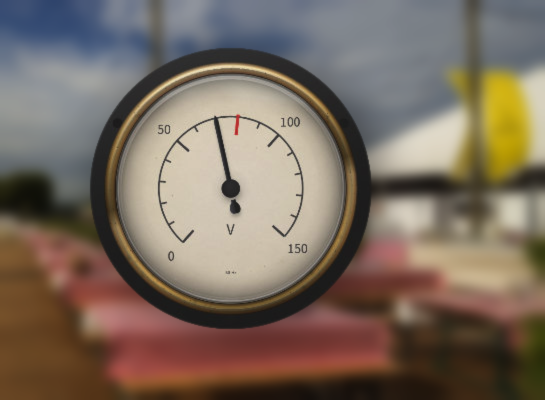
70 (V)
